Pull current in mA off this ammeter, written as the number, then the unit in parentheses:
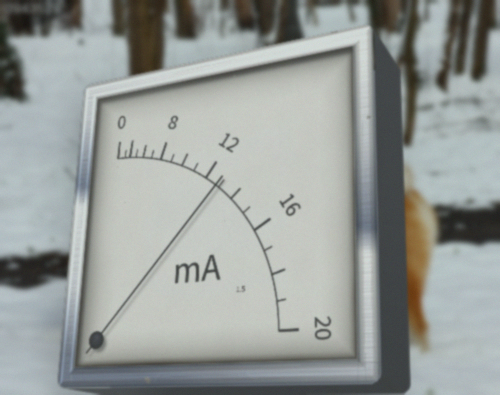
13 (mA)
